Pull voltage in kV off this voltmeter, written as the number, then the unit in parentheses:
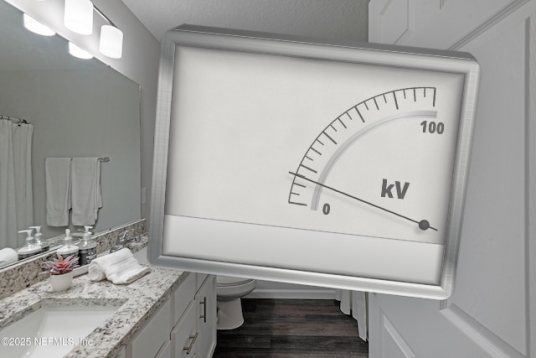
15 (kV)
